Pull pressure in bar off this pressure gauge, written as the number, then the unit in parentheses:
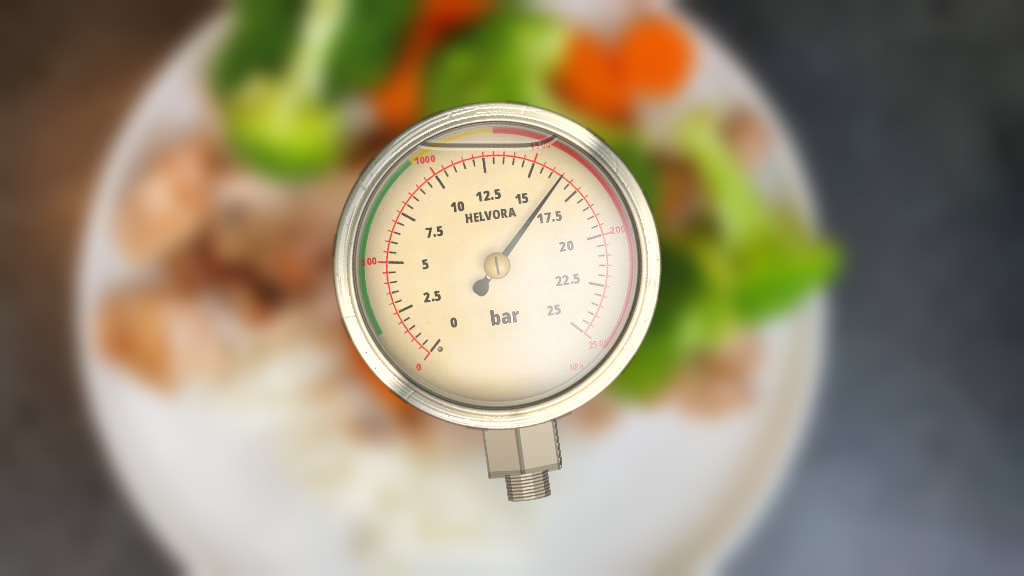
16.5 (bar)
